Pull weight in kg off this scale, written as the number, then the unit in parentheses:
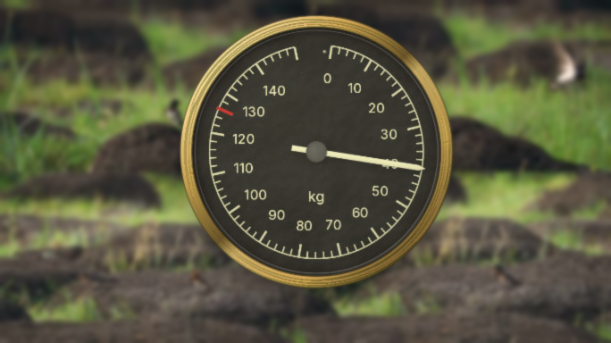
40 (kg)
